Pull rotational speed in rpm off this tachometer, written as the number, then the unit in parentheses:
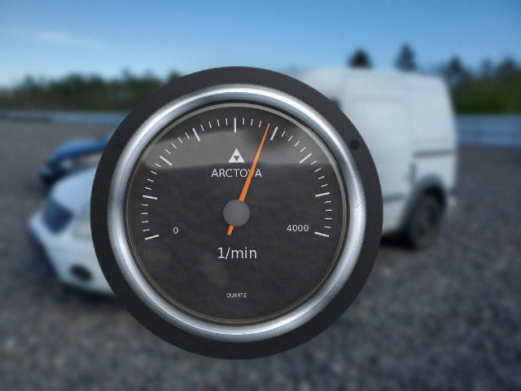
2400 (rpm)
